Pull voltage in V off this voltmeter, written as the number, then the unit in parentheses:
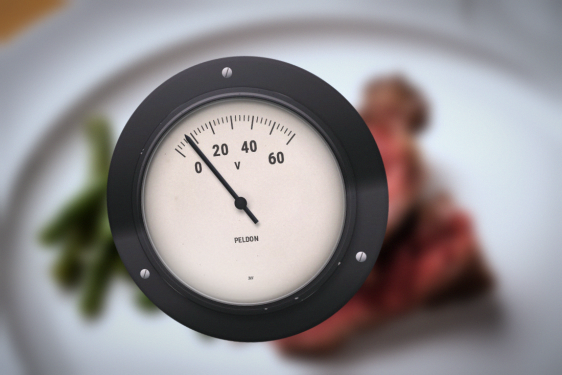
8 (V)
